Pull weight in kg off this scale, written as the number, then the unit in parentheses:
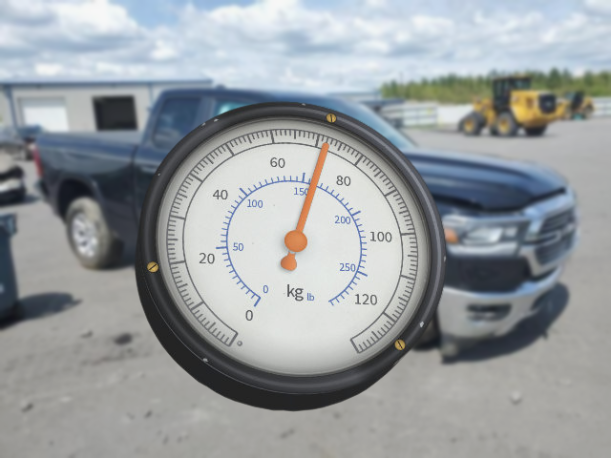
72 (kg)
